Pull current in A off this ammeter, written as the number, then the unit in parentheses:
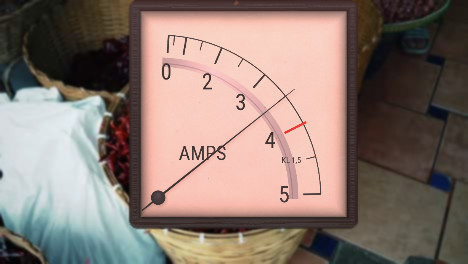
3.5 (A)
